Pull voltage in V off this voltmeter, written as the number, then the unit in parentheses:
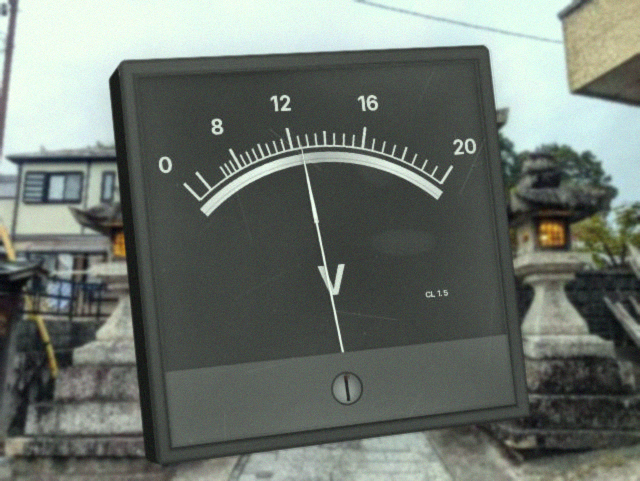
12.5 (V)
